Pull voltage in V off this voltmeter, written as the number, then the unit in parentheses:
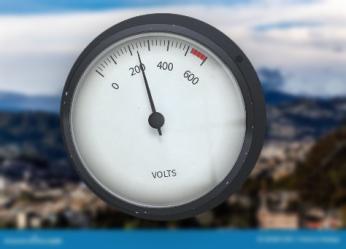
240 (V)
